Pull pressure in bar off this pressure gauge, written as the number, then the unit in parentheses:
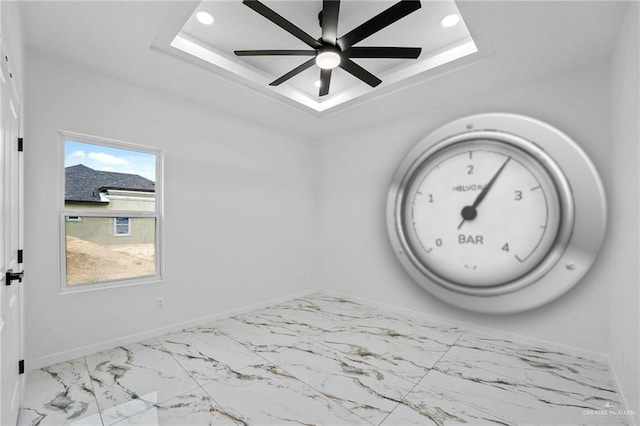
2.5 (bar)
